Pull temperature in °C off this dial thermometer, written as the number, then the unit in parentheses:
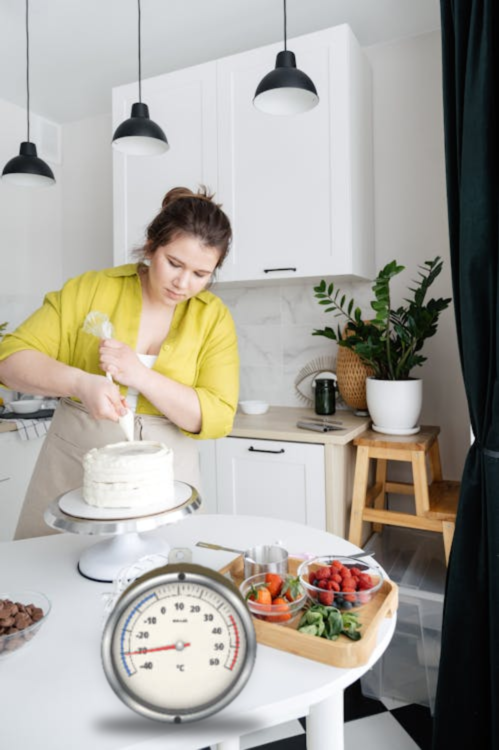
-30 (°C)
